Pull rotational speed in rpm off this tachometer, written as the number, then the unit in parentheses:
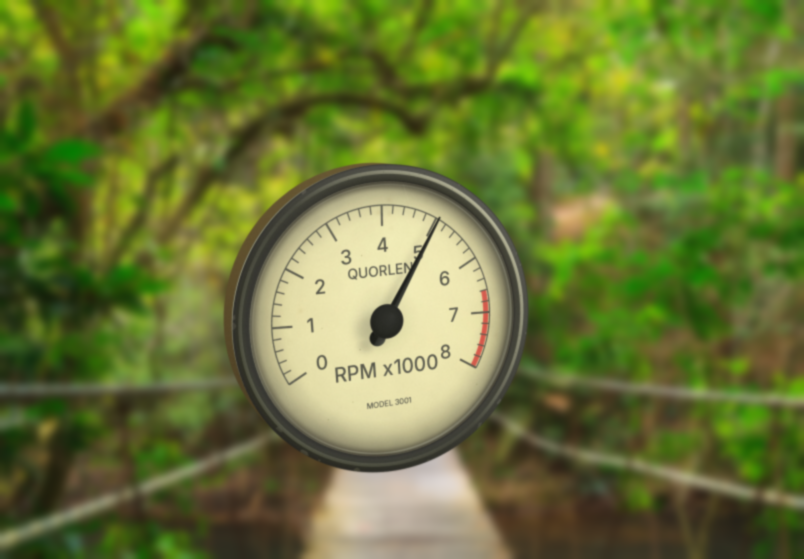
5000 (rpm)
